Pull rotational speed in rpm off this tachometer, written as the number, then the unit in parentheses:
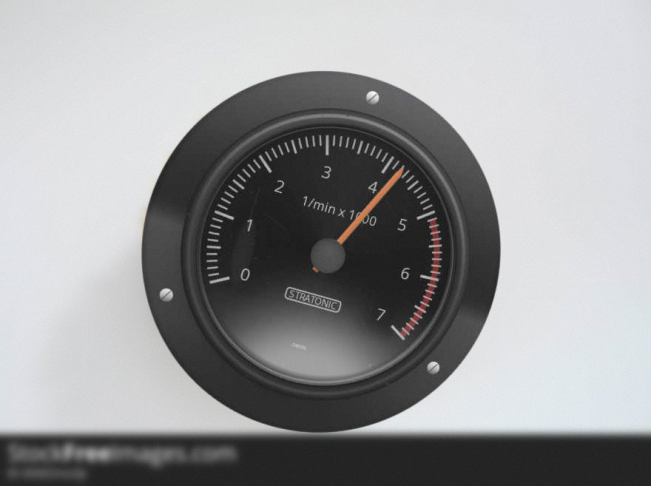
4200 (rpm)
